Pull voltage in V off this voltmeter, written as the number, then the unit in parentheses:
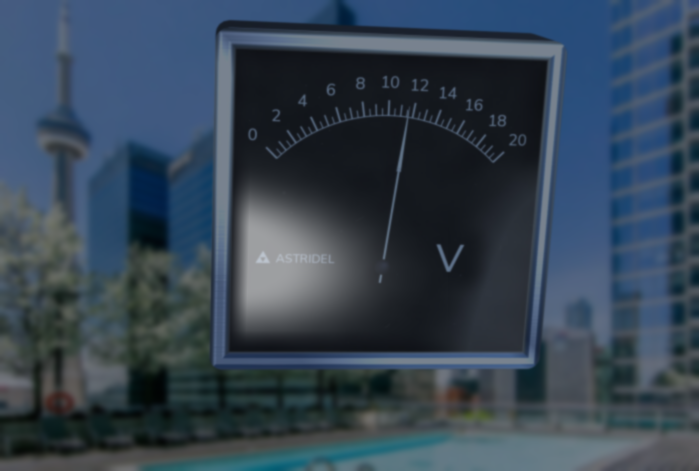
11.5 (V)
